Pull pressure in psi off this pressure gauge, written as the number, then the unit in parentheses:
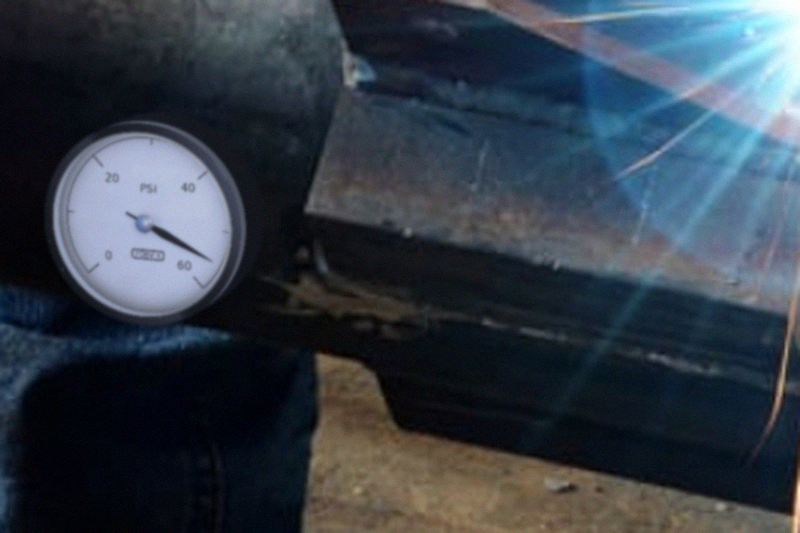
55 (psi)
